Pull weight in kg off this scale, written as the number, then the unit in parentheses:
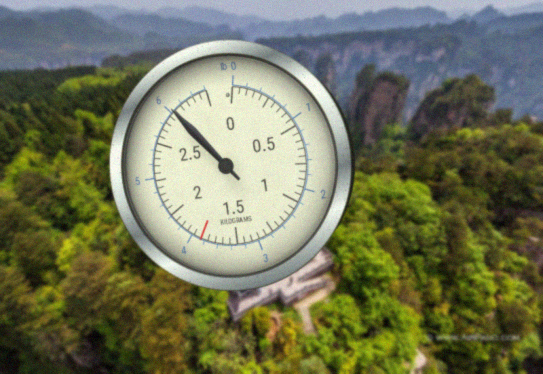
2.75 (kg)
